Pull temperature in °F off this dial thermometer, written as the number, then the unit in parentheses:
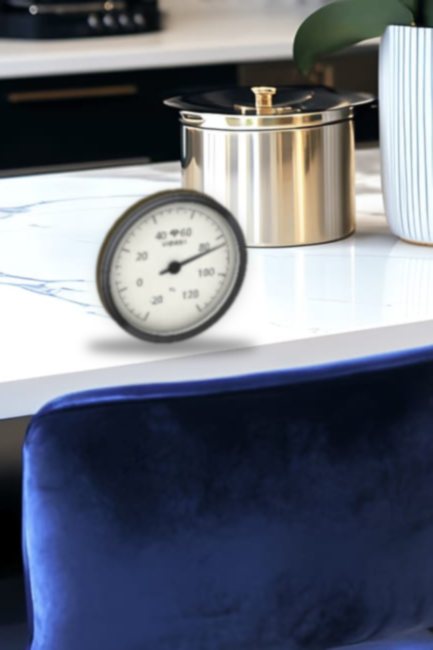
84 (°F)
